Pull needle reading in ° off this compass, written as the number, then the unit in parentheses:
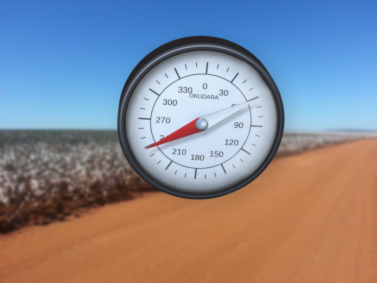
240 (°)
